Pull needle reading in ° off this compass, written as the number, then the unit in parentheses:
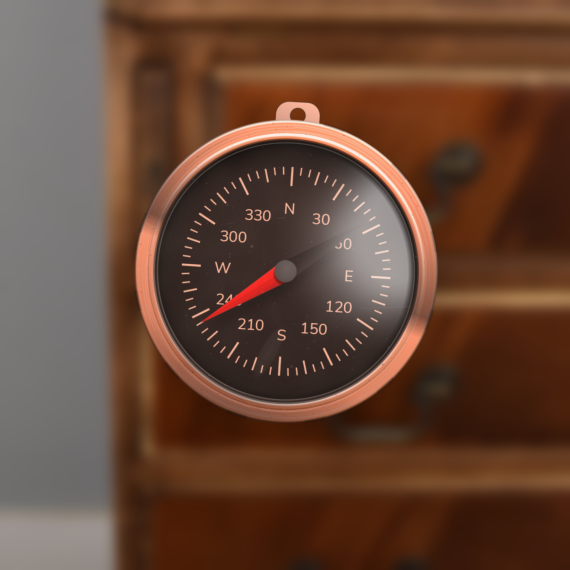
235 (°)
